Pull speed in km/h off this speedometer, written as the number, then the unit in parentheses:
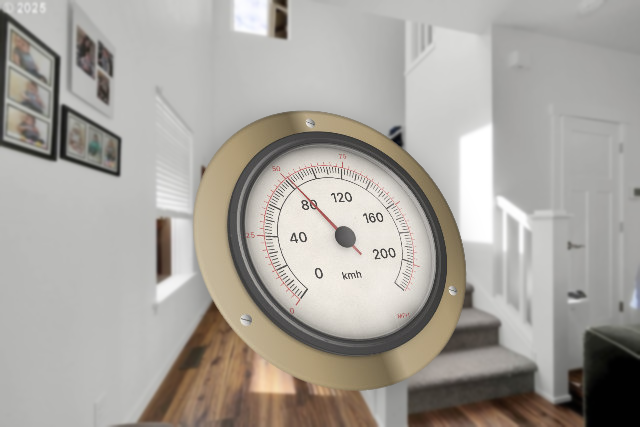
80 (km/h)
